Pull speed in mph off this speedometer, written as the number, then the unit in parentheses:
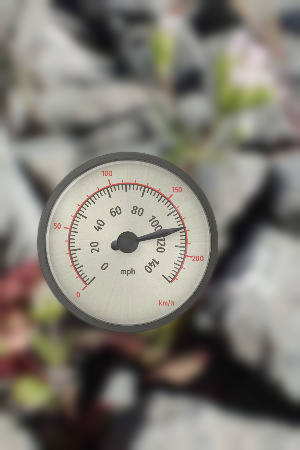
110 (mph)
